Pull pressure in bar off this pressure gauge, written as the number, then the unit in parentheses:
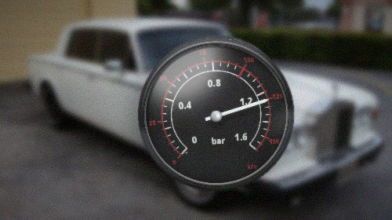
1.25 (bar)
